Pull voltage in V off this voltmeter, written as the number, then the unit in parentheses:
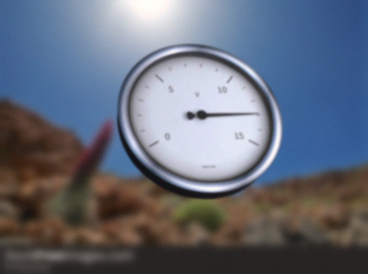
13 (V)
